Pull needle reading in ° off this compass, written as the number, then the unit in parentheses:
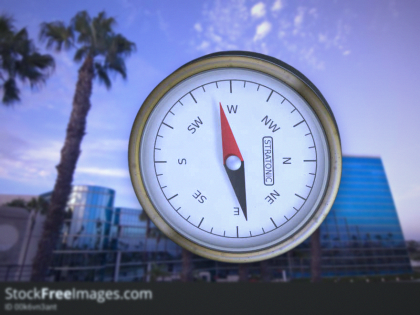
260 (°)
